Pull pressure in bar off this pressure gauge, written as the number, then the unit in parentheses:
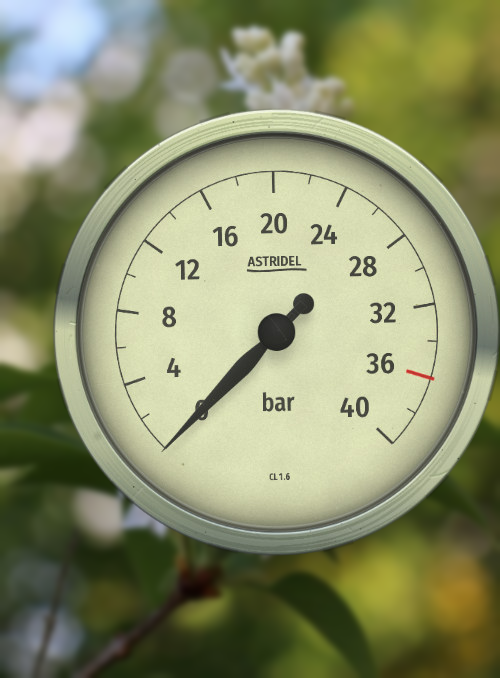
0 (bar)
